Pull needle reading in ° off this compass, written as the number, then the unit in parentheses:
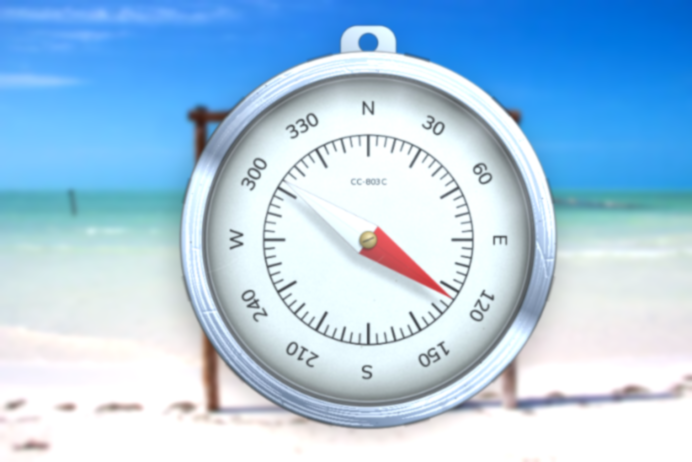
125 (°)
